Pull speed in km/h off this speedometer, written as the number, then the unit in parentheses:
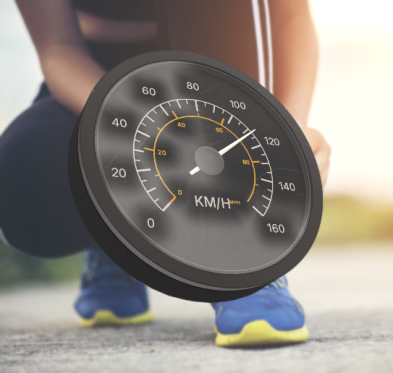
112.5 (km/h)
